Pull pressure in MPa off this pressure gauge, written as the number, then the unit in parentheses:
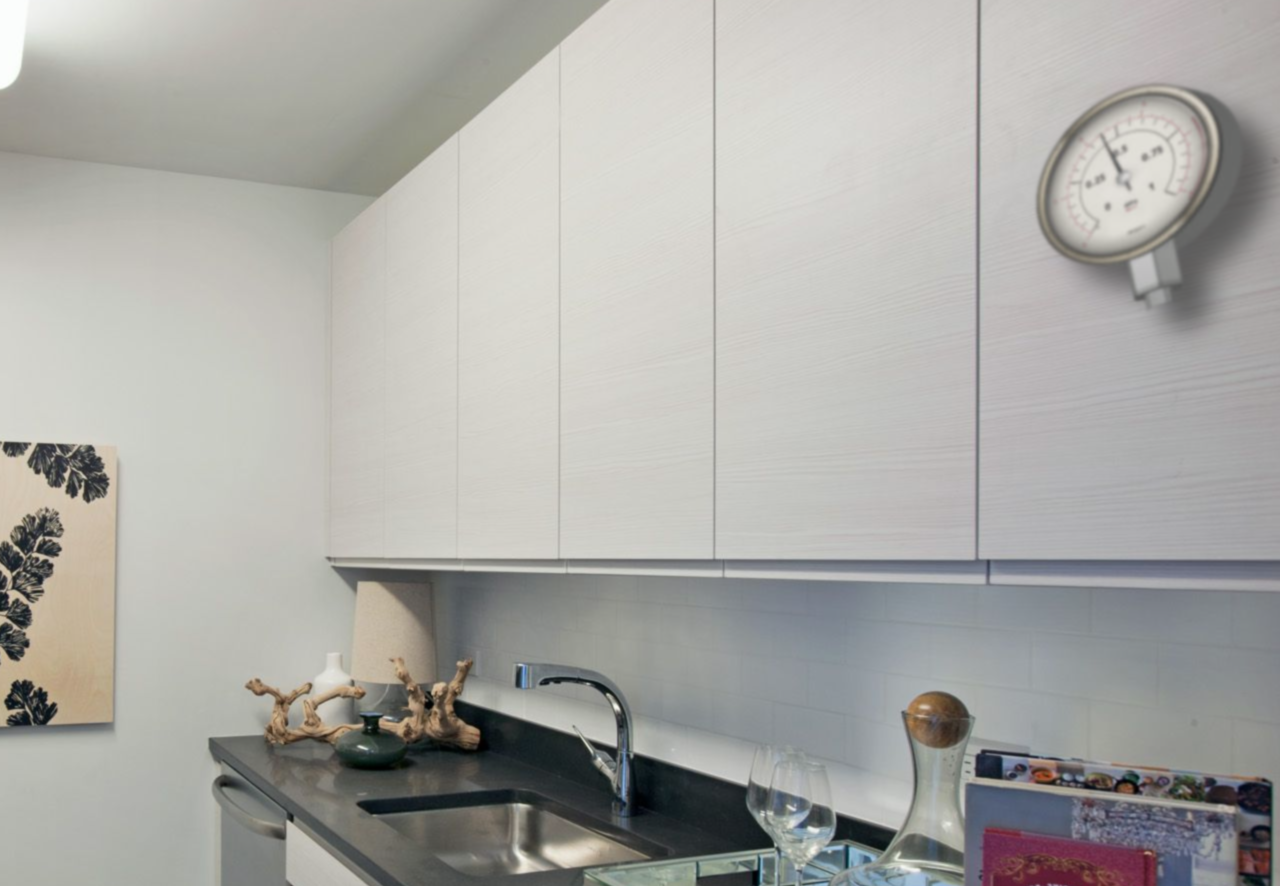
0.45 (MPa)
